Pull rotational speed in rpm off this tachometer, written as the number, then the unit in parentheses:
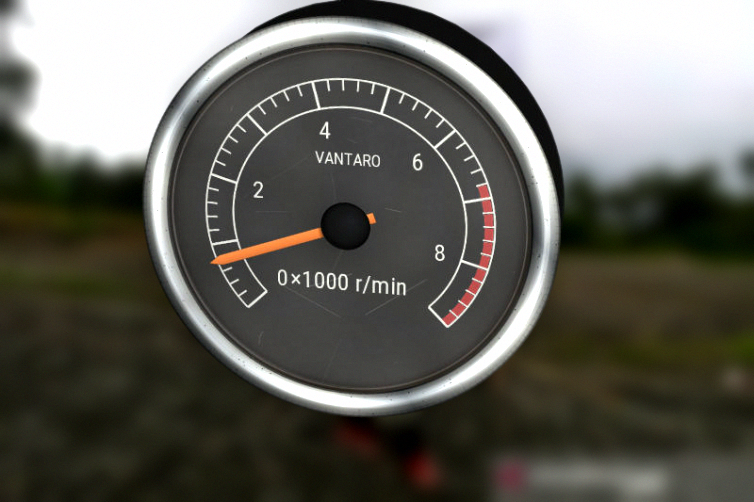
800 (rpm)
